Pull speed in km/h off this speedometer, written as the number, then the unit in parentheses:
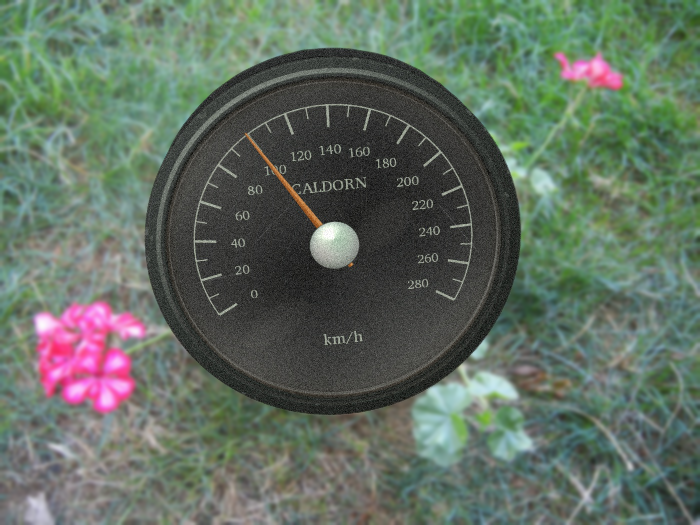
100 (km/h)
